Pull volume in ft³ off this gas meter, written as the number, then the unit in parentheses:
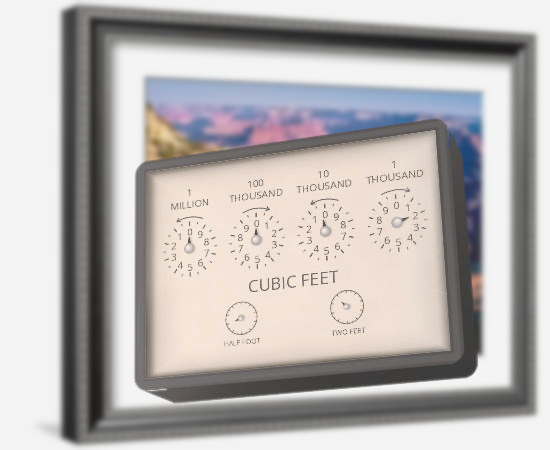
200 (ft³)
